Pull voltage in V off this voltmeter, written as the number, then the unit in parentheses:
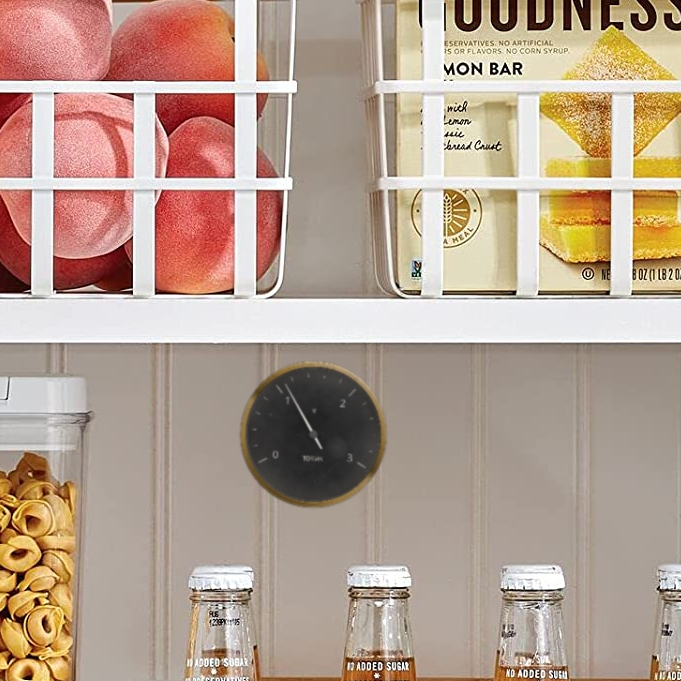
1.1 (V)
